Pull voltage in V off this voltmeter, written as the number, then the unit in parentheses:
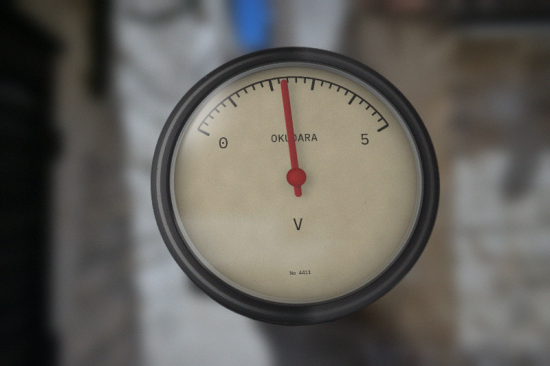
2.3 (V)
